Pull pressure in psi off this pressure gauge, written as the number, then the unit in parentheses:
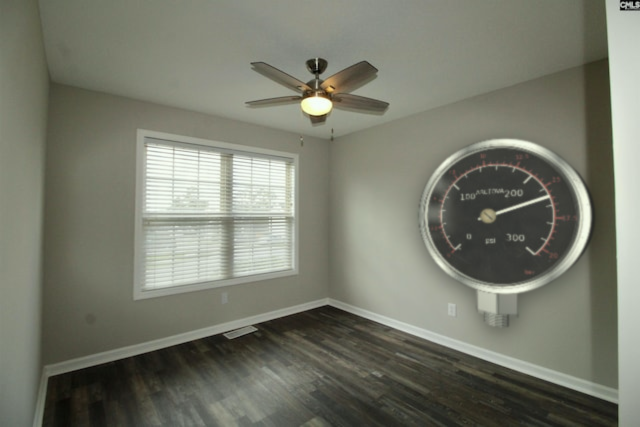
230 (psi)
